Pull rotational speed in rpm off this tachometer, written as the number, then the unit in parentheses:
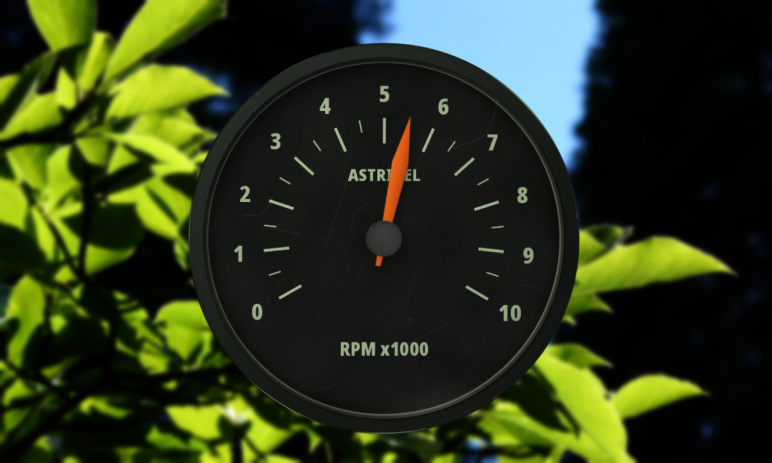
5500 (rpm)
